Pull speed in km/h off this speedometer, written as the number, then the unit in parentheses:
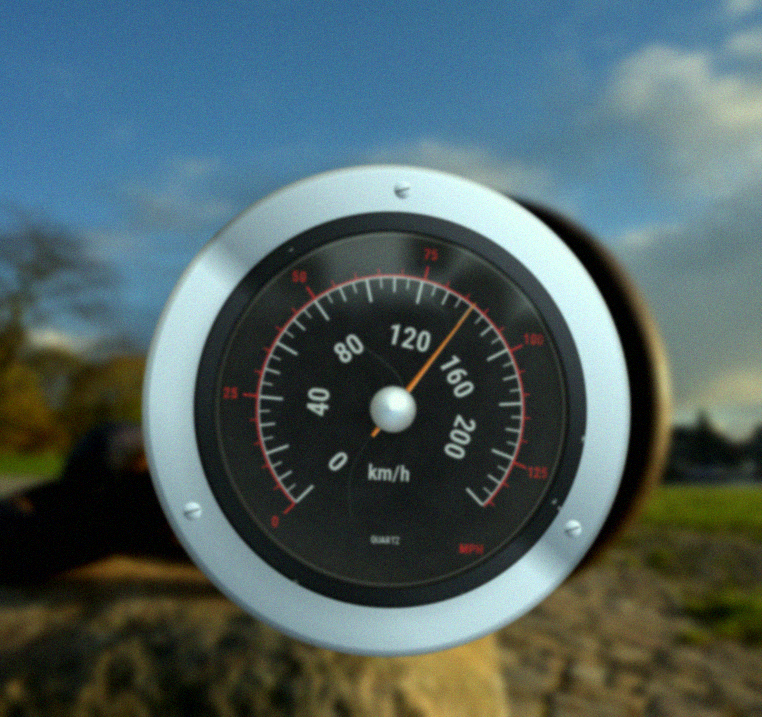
140 (km/h)
